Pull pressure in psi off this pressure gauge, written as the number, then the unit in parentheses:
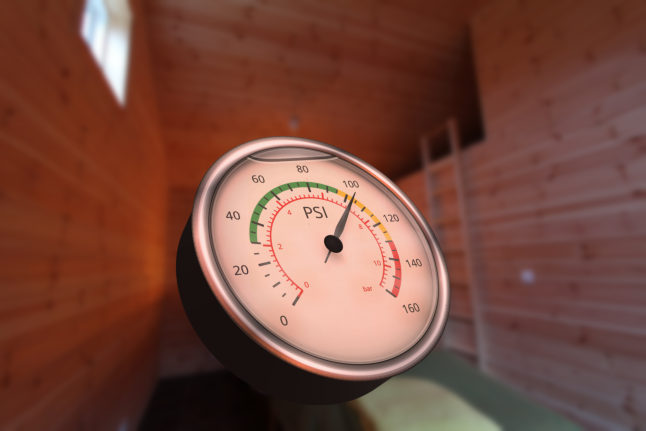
102.5 (psi)
